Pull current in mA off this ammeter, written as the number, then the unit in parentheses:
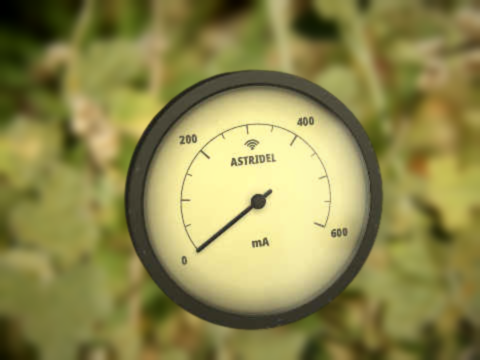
0 (mA)
